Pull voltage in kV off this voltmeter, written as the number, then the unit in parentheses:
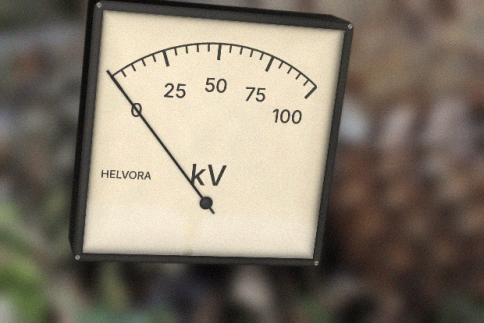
0 (kV)
